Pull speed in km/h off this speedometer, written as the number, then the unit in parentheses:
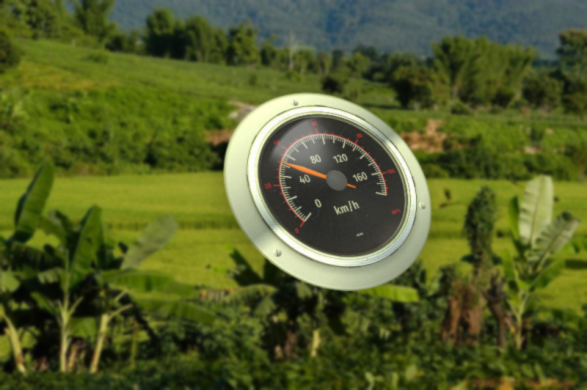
50 (km/h)
